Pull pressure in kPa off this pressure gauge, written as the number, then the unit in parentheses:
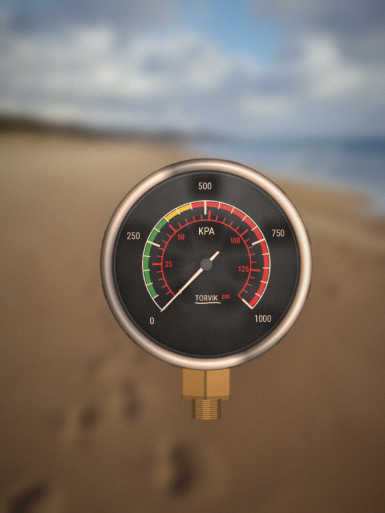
0 (kPa)
